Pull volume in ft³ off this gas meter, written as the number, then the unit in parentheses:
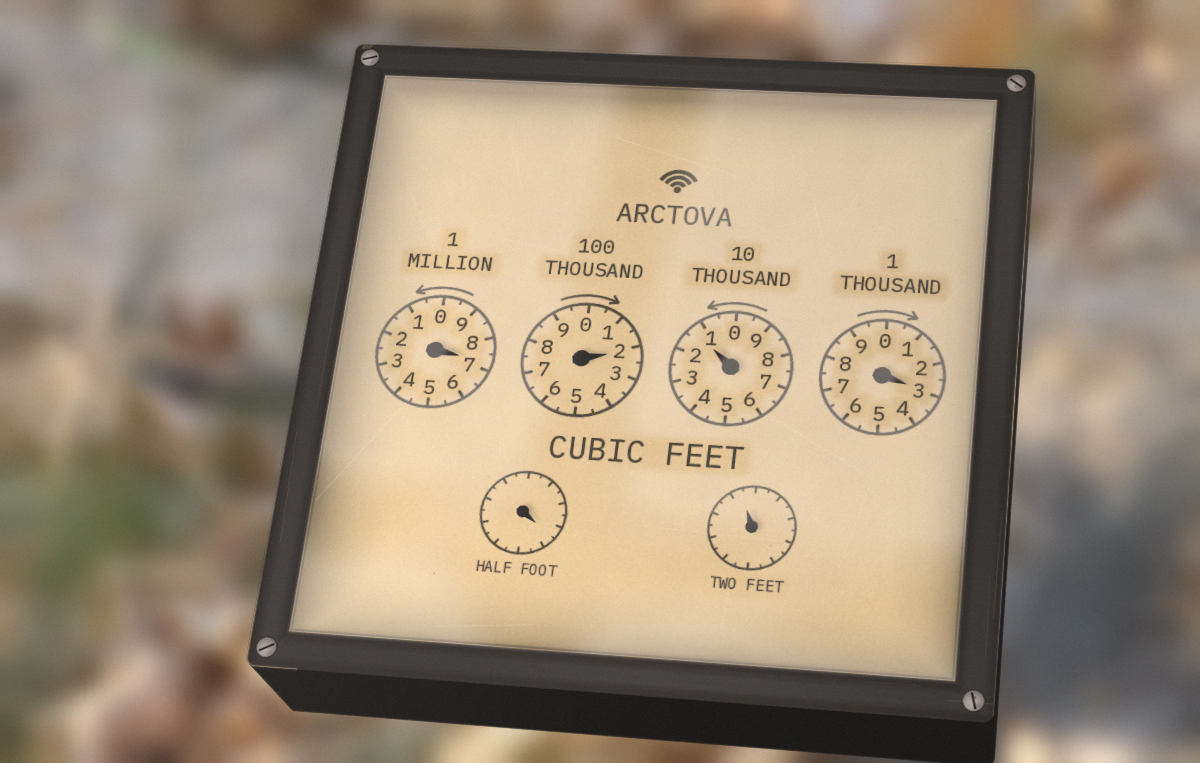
721300 (ft³)
